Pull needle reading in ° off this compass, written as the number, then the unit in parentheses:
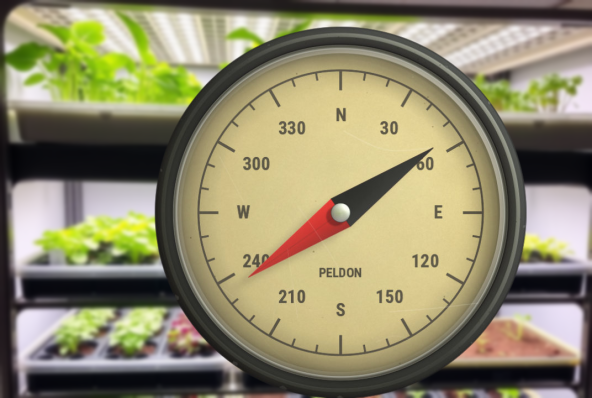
235 (°)
